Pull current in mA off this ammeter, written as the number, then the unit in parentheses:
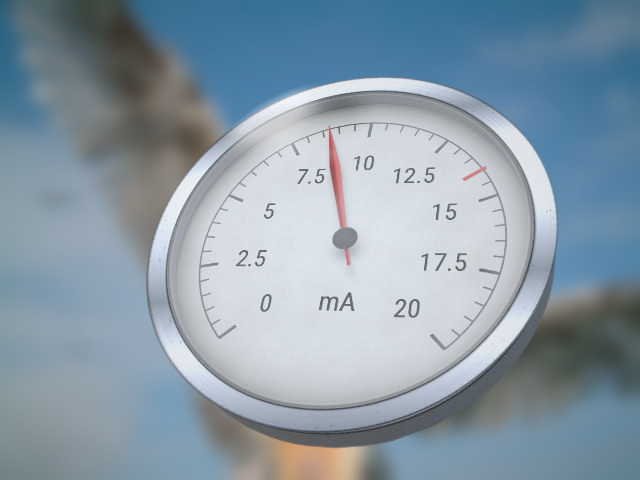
8.75 (mA)
